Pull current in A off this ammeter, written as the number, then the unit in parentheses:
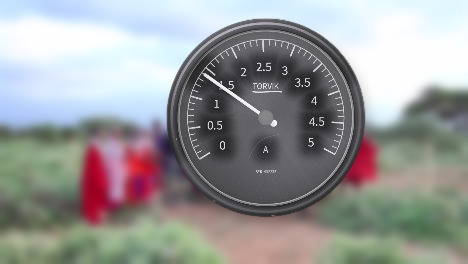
1.4 (A)
